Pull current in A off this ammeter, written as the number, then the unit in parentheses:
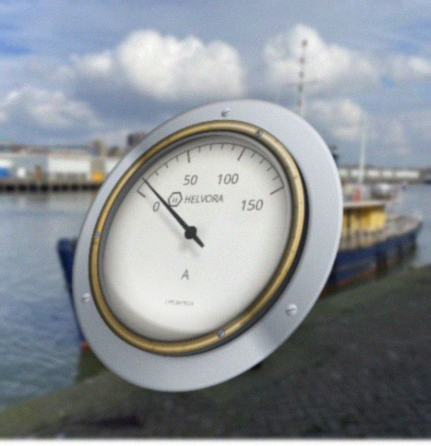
10 (A)
